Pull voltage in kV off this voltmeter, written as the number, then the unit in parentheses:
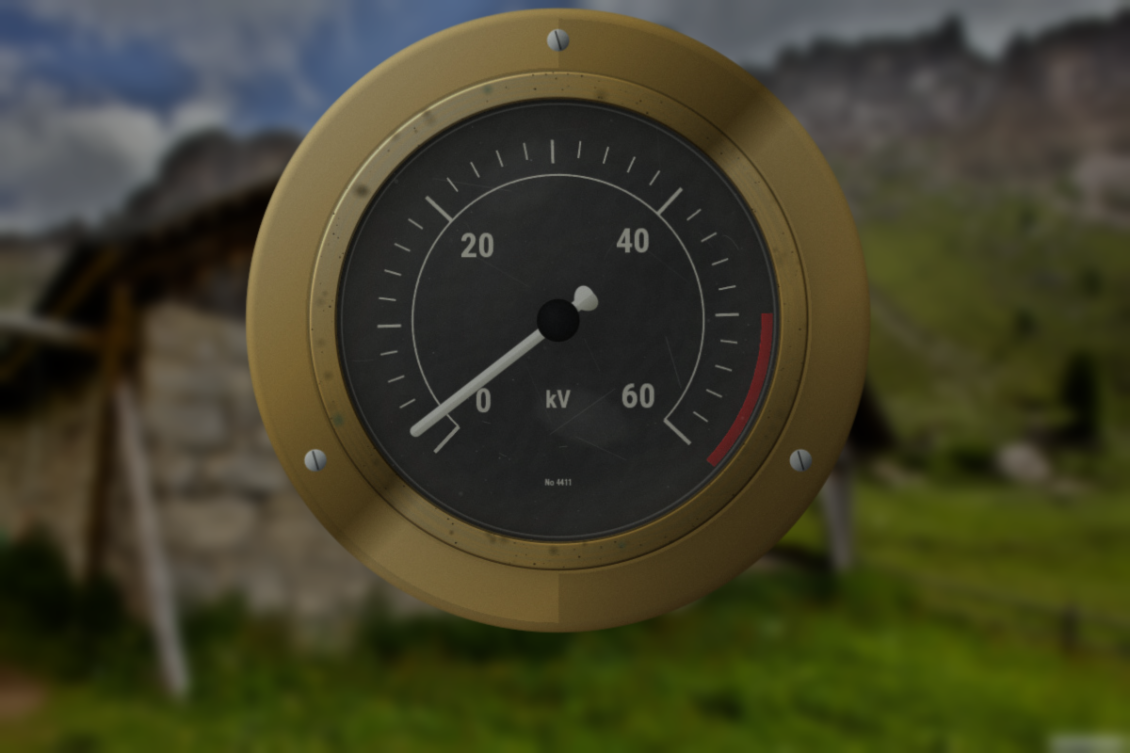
2 (kV)
